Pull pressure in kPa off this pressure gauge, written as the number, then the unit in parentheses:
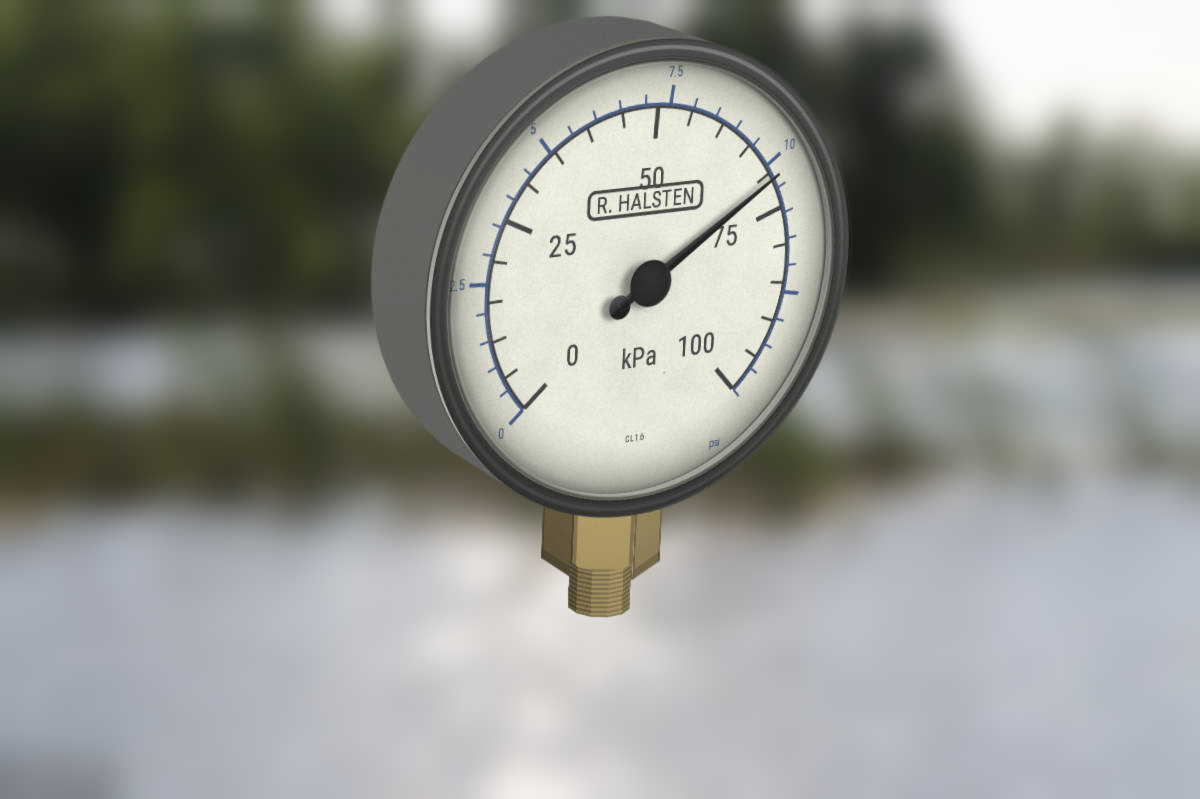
70 (kPa)
